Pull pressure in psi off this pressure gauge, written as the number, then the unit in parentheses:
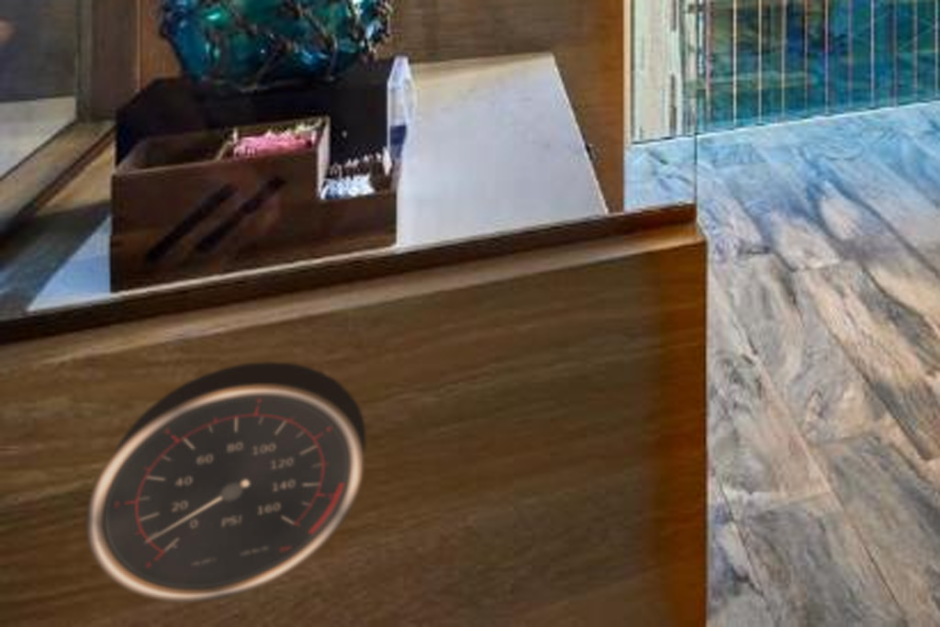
10 (psi)
